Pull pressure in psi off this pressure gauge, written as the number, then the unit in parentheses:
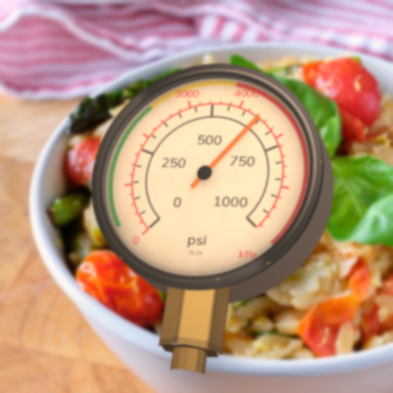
650 (psi)
